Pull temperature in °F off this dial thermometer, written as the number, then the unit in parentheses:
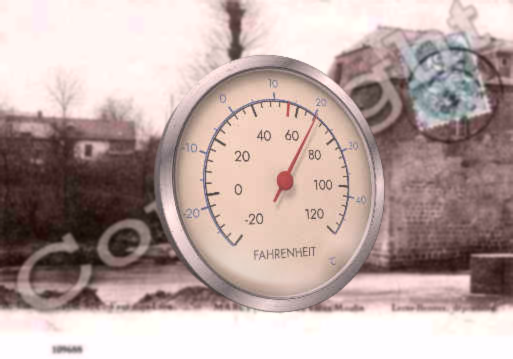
68 (°F)
